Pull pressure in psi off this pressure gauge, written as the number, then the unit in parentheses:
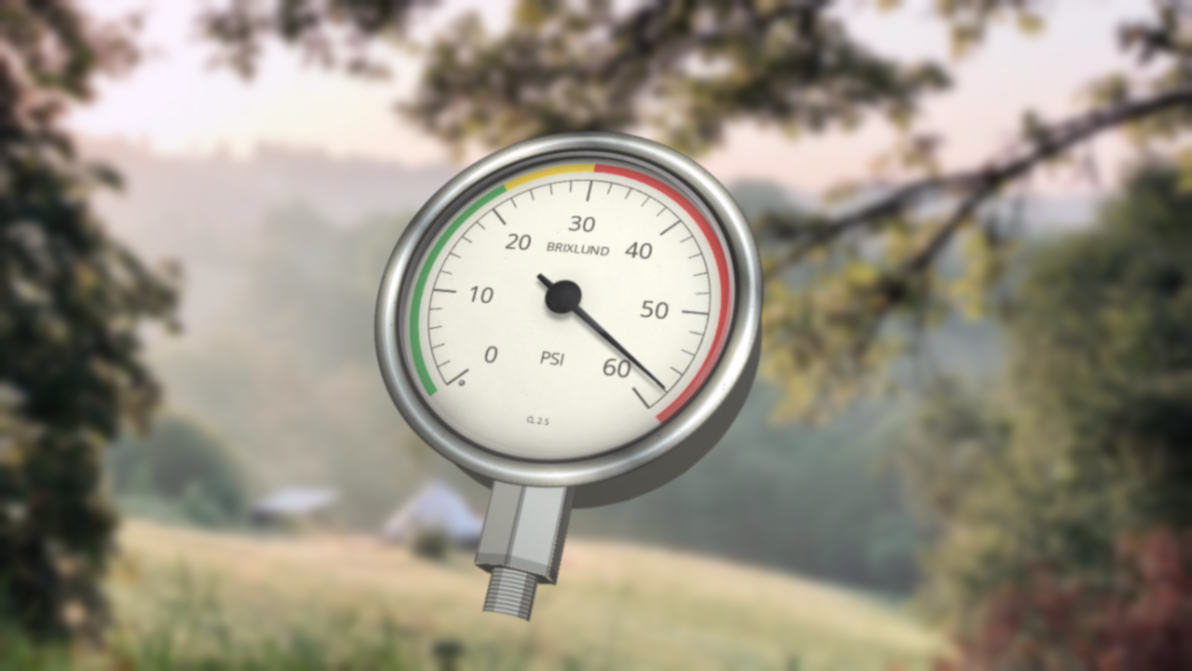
58 (psi)
